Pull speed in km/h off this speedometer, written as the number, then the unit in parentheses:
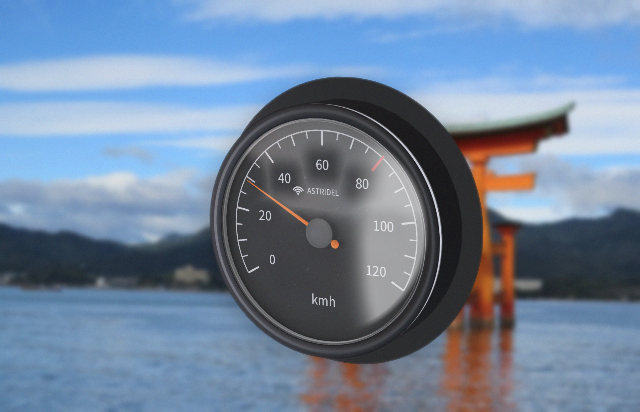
30 (km/h)
